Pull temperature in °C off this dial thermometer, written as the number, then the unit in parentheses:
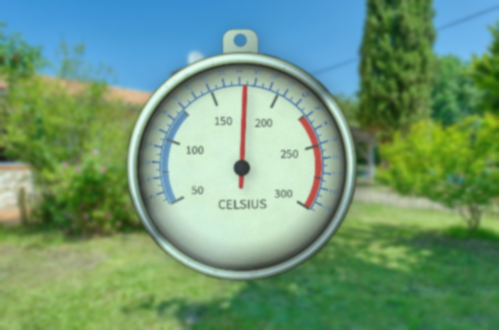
175 (°C)
